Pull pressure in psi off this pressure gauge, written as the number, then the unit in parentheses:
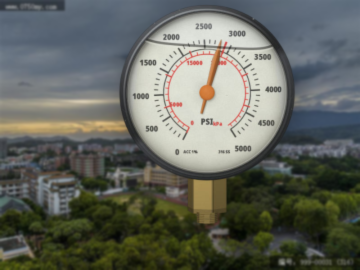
2800 (psi)
